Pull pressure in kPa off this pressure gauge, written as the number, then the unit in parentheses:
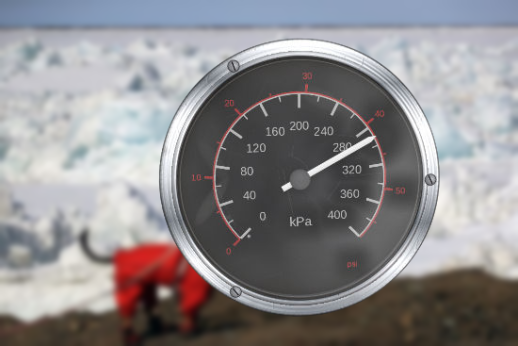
290 (kPa)
